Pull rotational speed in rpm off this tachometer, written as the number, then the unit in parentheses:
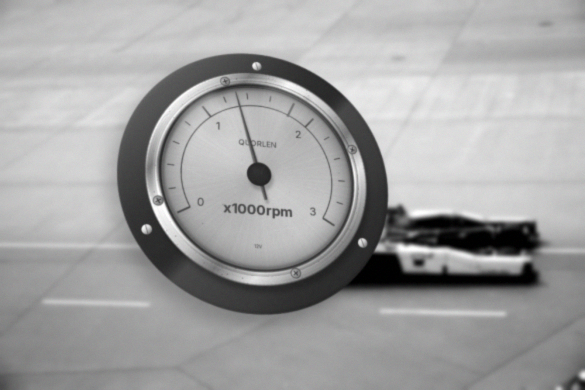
1300 (rpm)
